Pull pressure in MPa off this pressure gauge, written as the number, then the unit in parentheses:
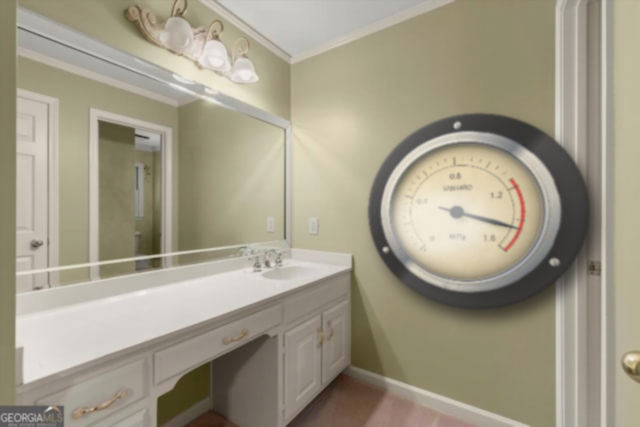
1.45 (MPa)
